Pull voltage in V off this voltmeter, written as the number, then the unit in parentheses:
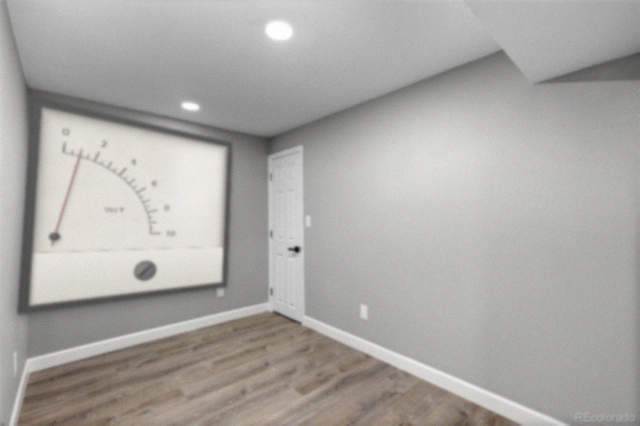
1 (V)
